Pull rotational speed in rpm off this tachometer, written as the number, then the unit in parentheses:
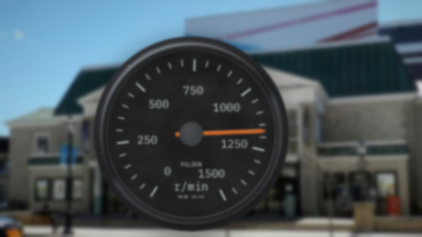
1175 (rpm)
